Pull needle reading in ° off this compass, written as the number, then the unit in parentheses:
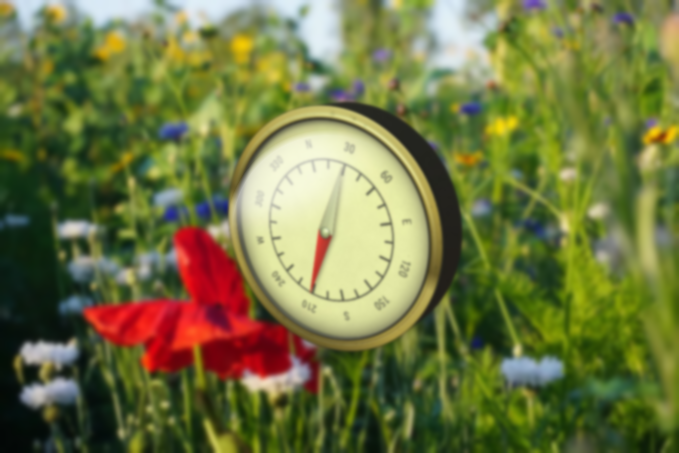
210 (°)
